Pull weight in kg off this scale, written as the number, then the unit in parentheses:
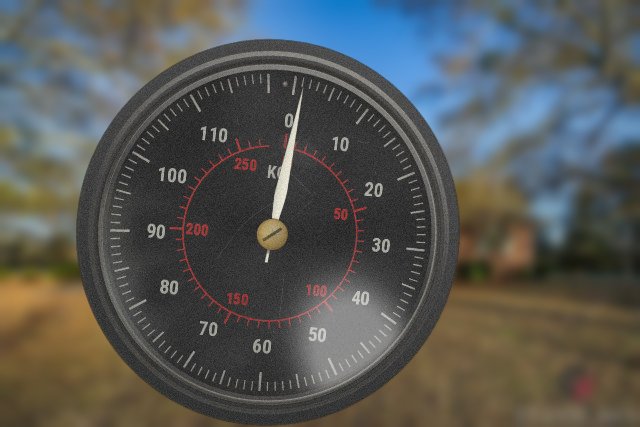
1 (kg)
